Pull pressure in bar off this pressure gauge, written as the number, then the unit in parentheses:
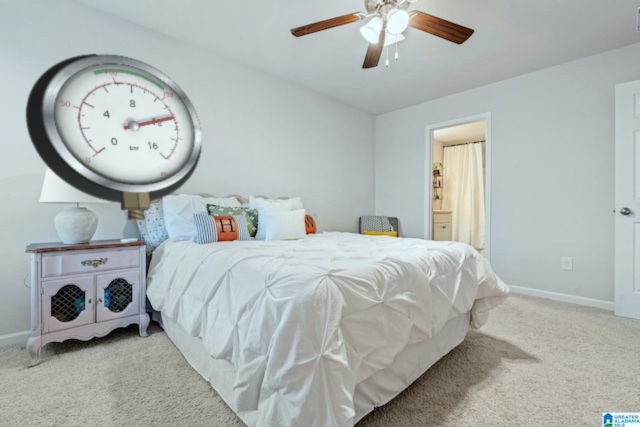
12 (bar)
